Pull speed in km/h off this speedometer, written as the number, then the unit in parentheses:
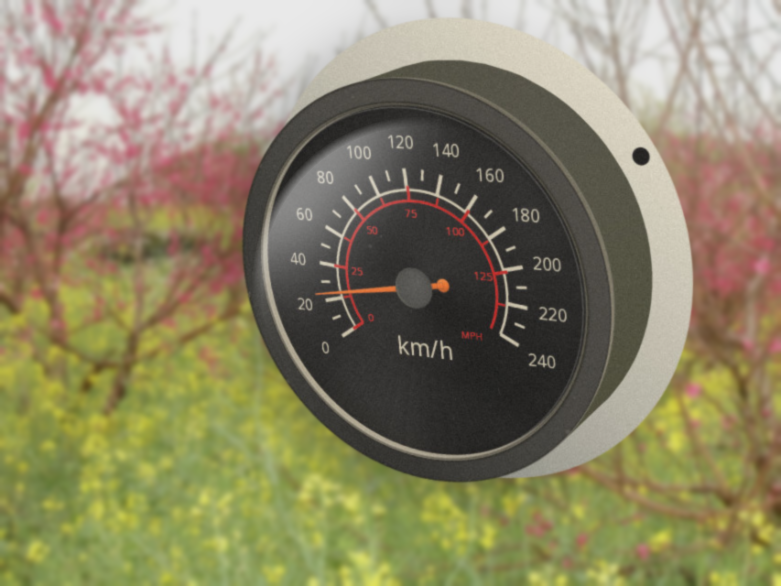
25 (km/h)
